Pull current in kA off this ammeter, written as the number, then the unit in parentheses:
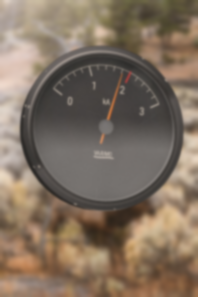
1.8 (kA)
